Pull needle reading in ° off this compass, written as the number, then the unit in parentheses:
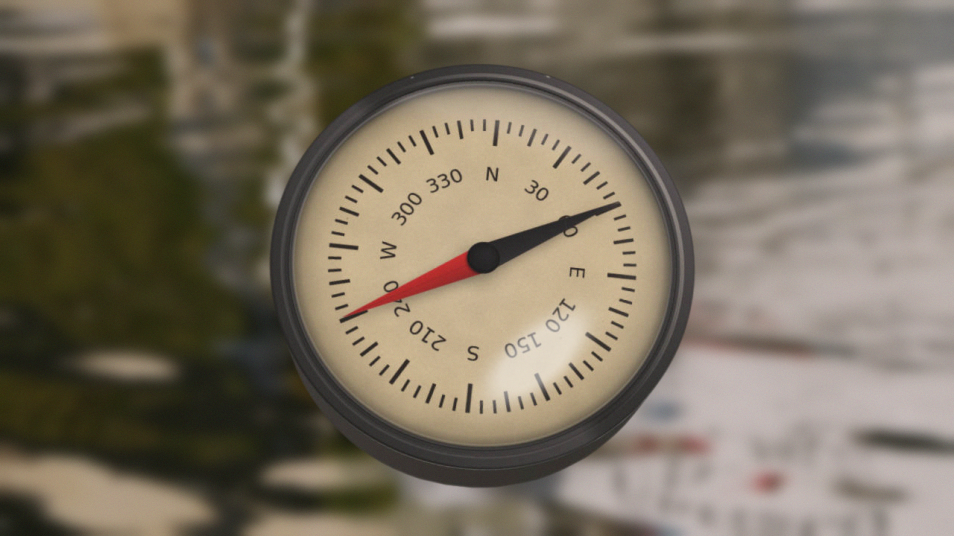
240 (°)
